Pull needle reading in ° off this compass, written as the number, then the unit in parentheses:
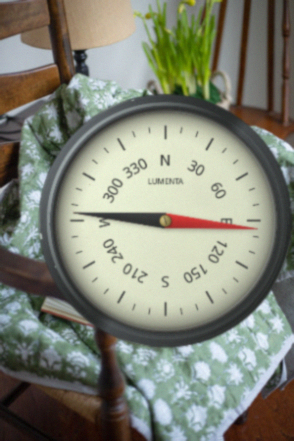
95 (°)
